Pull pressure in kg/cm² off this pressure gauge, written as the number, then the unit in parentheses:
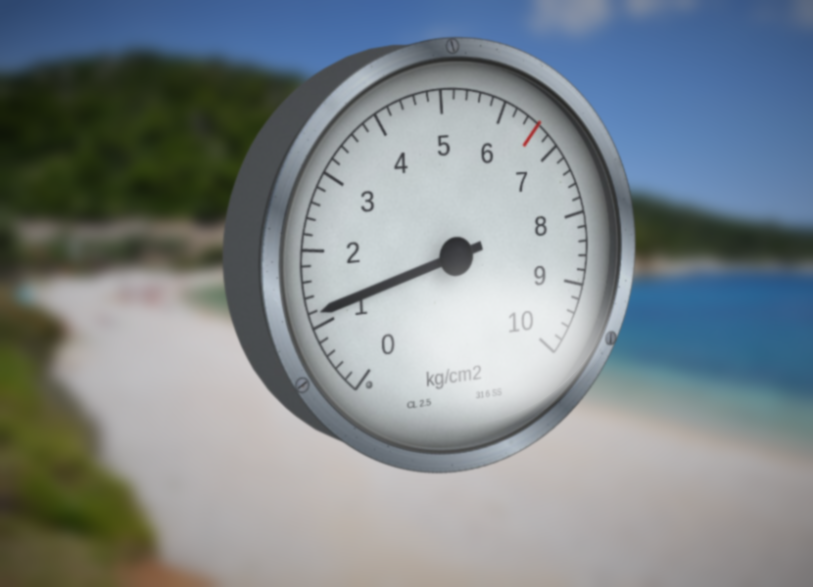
1.2 (kg/cm²)
